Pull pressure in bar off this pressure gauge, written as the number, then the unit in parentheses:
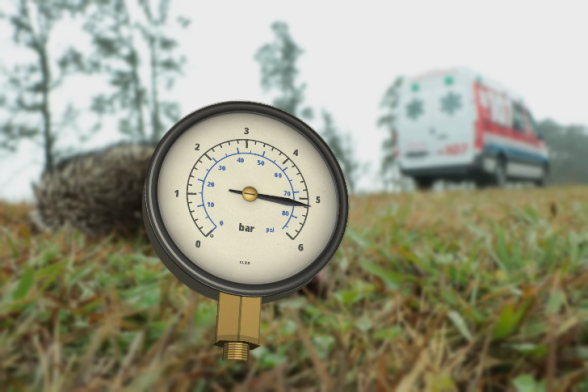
5.2 (bar)
